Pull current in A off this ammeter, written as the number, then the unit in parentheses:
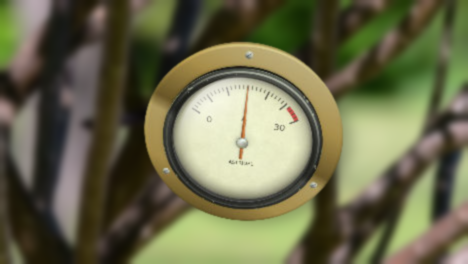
15 (A)
